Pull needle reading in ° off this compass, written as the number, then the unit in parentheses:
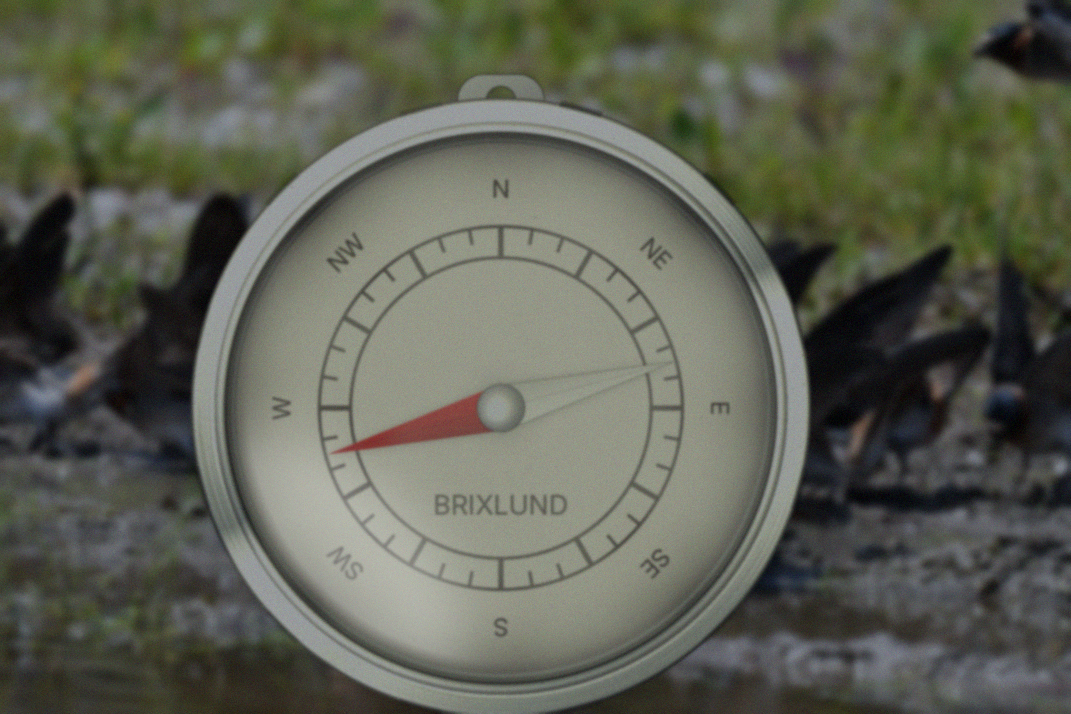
255 (°)
